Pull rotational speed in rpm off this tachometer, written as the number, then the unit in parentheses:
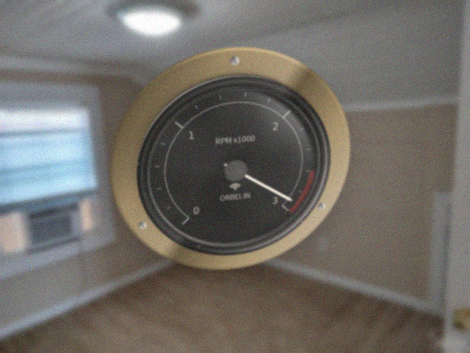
2900 (rpm)
